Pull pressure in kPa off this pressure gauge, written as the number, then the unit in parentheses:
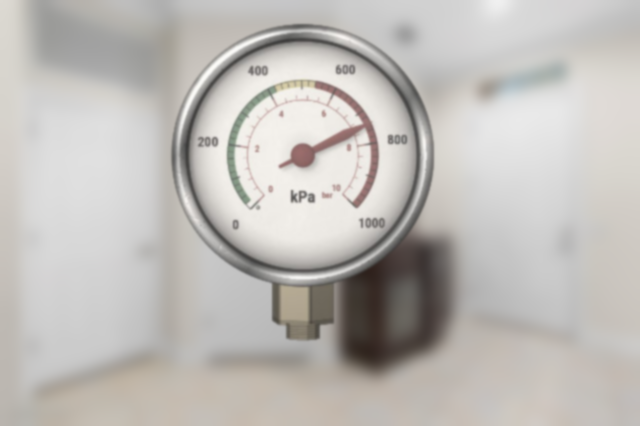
740 (kPa)
